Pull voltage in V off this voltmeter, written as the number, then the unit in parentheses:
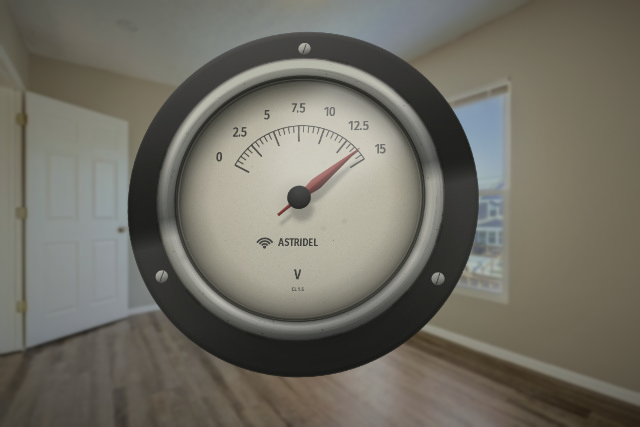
14 (V)
